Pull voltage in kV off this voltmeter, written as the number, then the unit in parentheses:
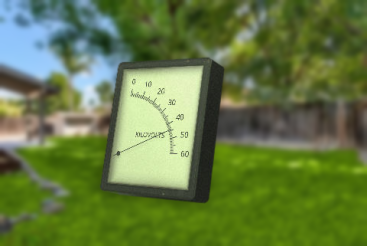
45 (kV)
